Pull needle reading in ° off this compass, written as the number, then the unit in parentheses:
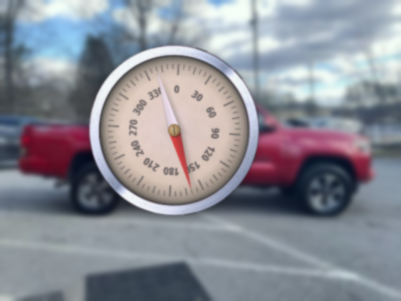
160 (°)
